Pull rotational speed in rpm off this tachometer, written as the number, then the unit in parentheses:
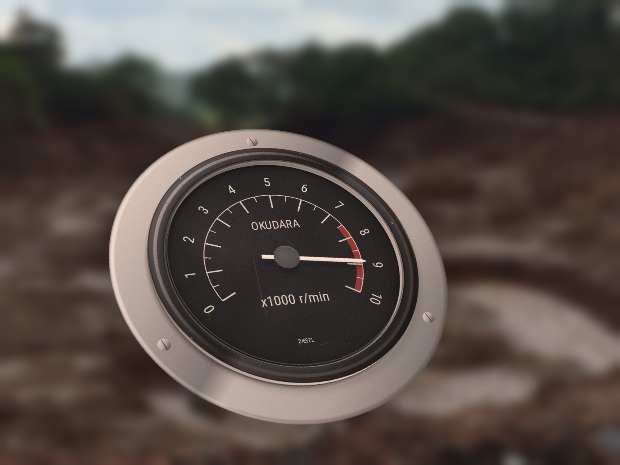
9000 (rpm)
